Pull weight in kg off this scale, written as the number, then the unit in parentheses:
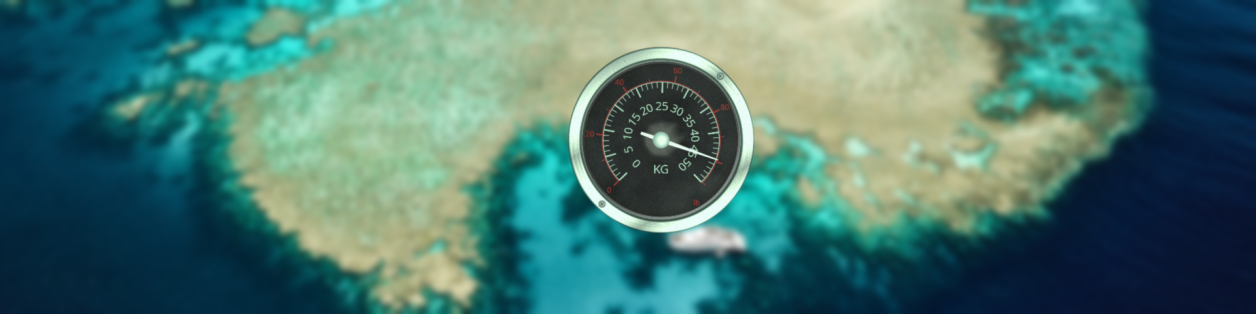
45 (kg)
